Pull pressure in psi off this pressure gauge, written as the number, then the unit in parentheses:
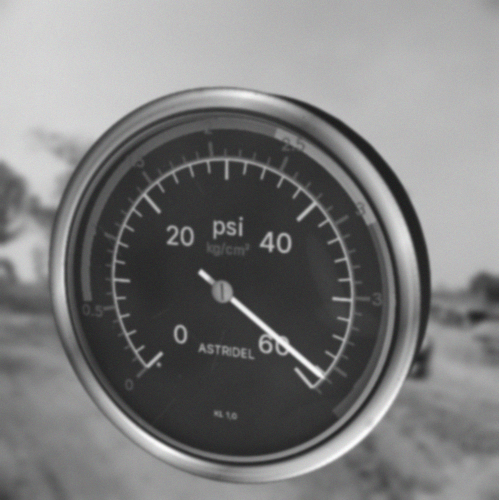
58 (psi)
